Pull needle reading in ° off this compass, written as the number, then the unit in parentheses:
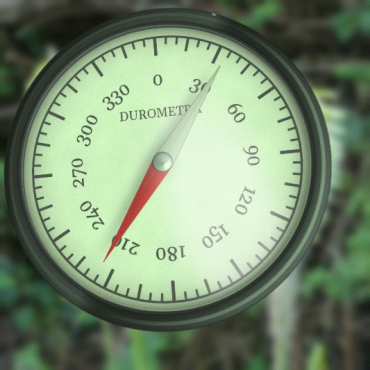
215 (°)
